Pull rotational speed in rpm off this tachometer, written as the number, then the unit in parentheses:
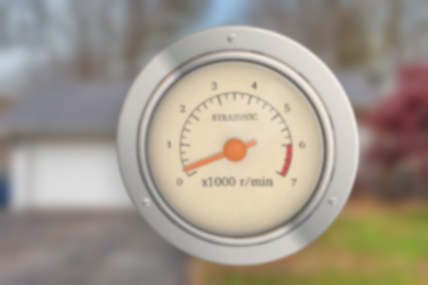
250 (rpm)
